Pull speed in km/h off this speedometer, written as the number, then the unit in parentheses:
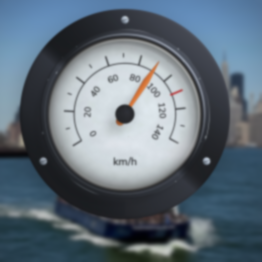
90 (km/h)
